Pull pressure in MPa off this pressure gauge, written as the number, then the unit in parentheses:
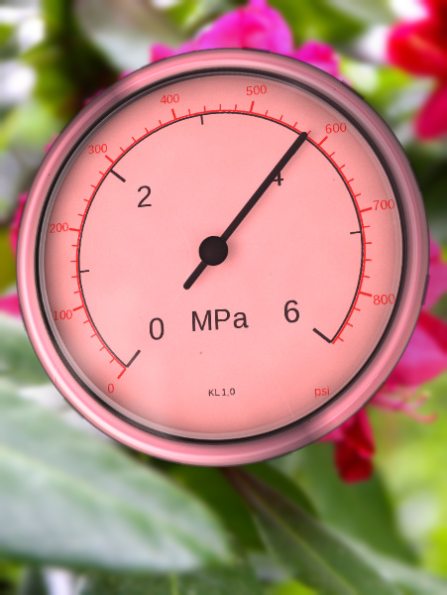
4 (MPa)
